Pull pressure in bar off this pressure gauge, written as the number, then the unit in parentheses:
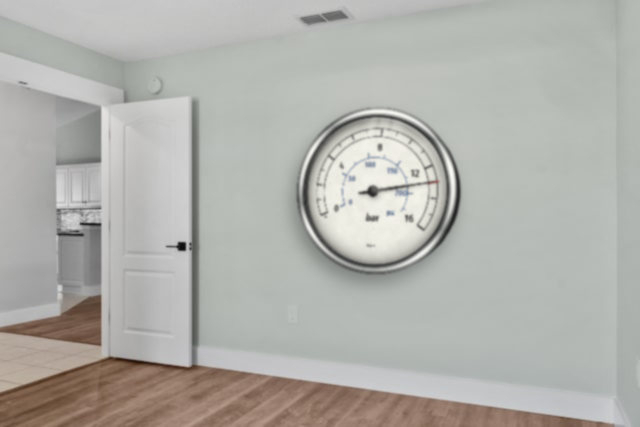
13 (bar)
